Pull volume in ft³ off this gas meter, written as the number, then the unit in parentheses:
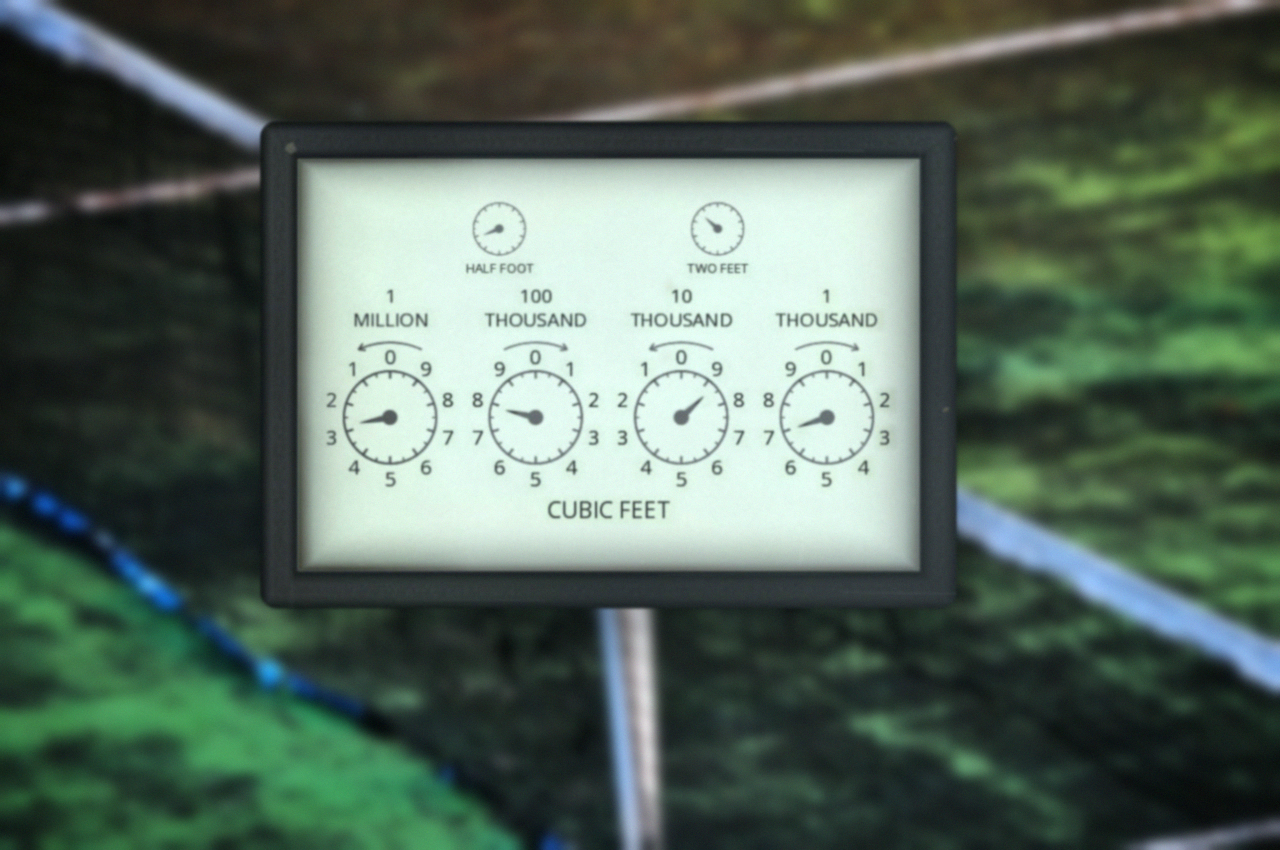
278700 (ft³)
